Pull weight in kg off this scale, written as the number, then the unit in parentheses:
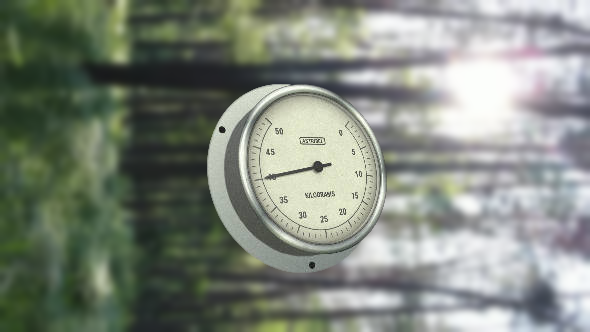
40 (kg)
